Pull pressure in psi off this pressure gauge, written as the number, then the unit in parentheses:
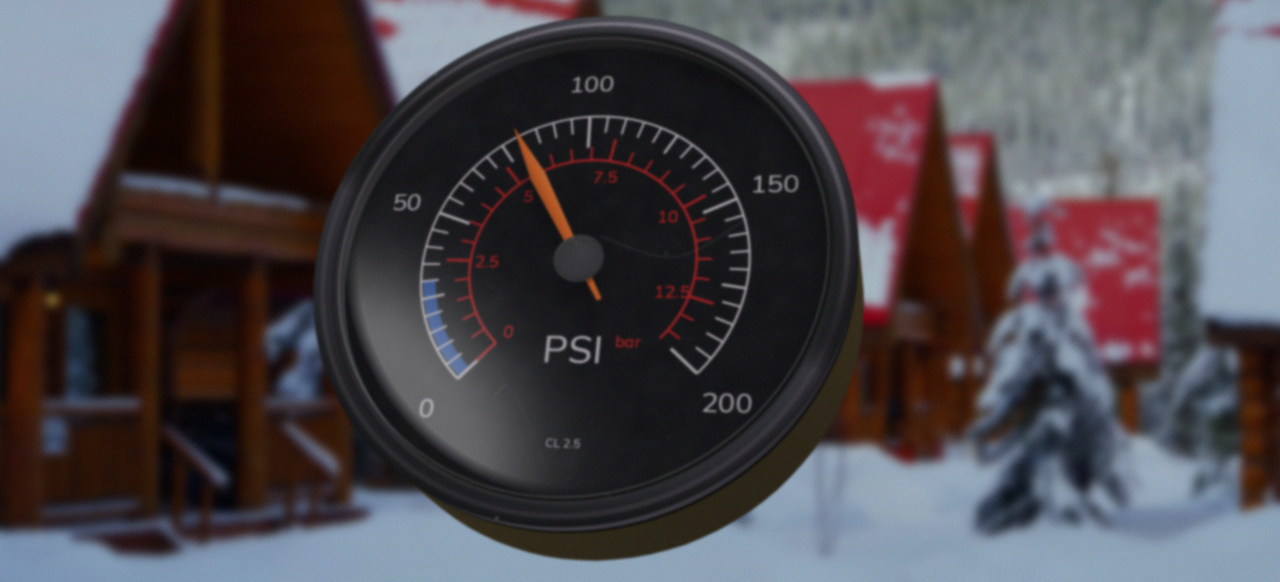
80 (psi)
